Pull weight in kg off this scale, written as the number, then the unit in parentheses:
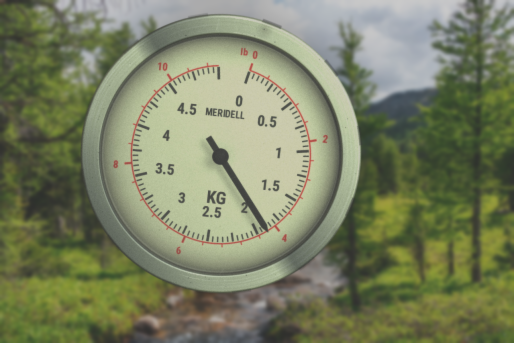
1.9 (kg)
